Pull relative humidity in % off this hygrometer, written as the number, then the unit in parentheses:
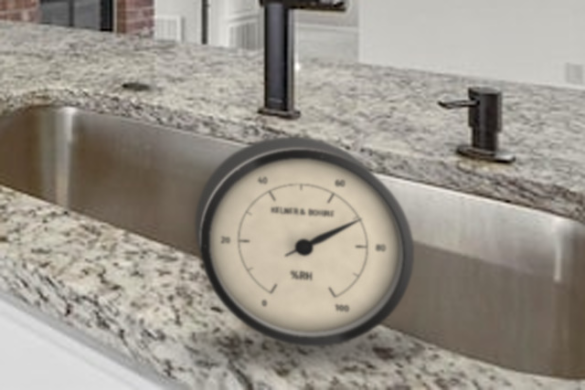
70 (%)
